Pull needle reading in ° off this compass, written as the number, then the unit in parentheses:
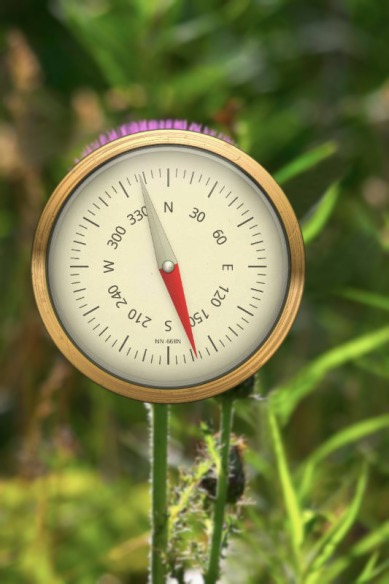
162.5 (°)
